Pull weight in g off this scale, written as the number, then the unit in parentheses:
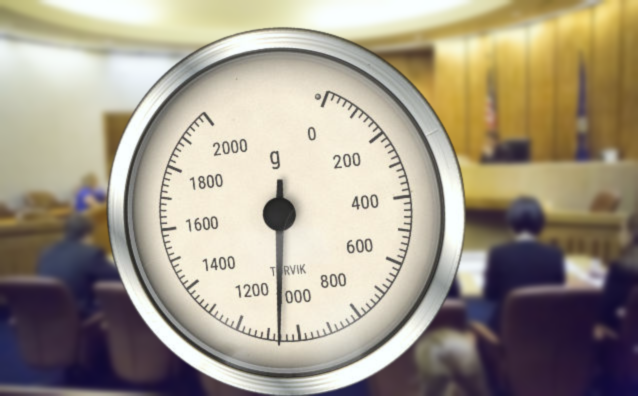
1060 (g)
